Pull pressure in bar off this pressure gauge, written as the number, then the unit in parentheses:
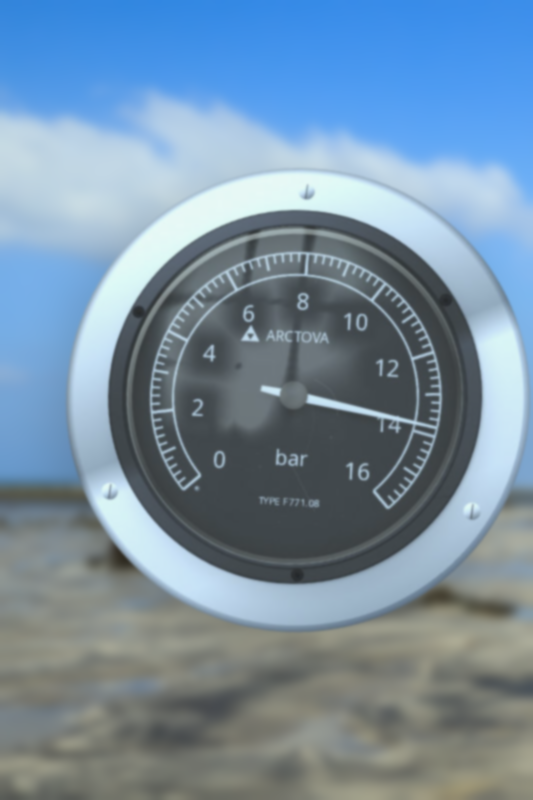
13.8 (bar)
